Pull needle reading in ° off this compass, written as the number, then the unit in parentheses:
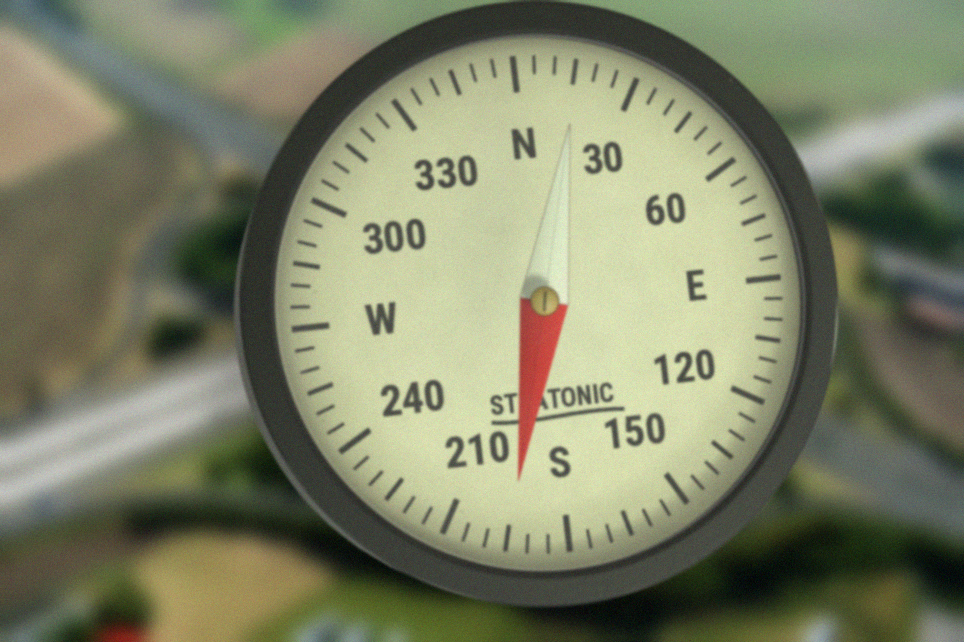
195 (°)
